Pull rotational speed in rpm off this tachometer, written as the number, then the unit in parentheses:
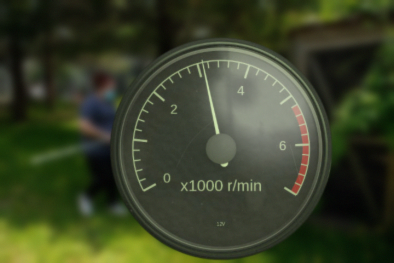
3100 (rpm)
